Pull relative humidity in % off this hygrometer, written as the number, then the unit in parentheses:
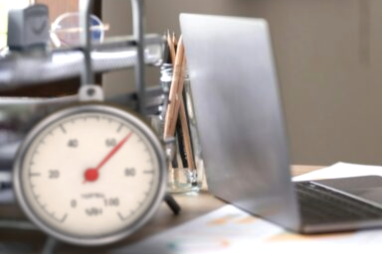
64 (%)
